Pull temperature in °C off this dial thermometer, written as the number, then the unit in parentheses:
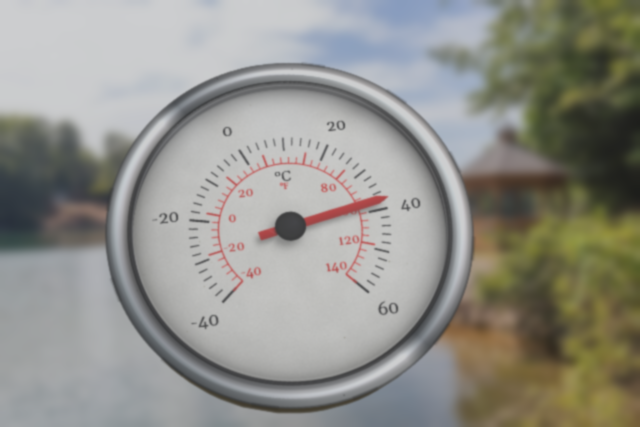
38 (°C)
